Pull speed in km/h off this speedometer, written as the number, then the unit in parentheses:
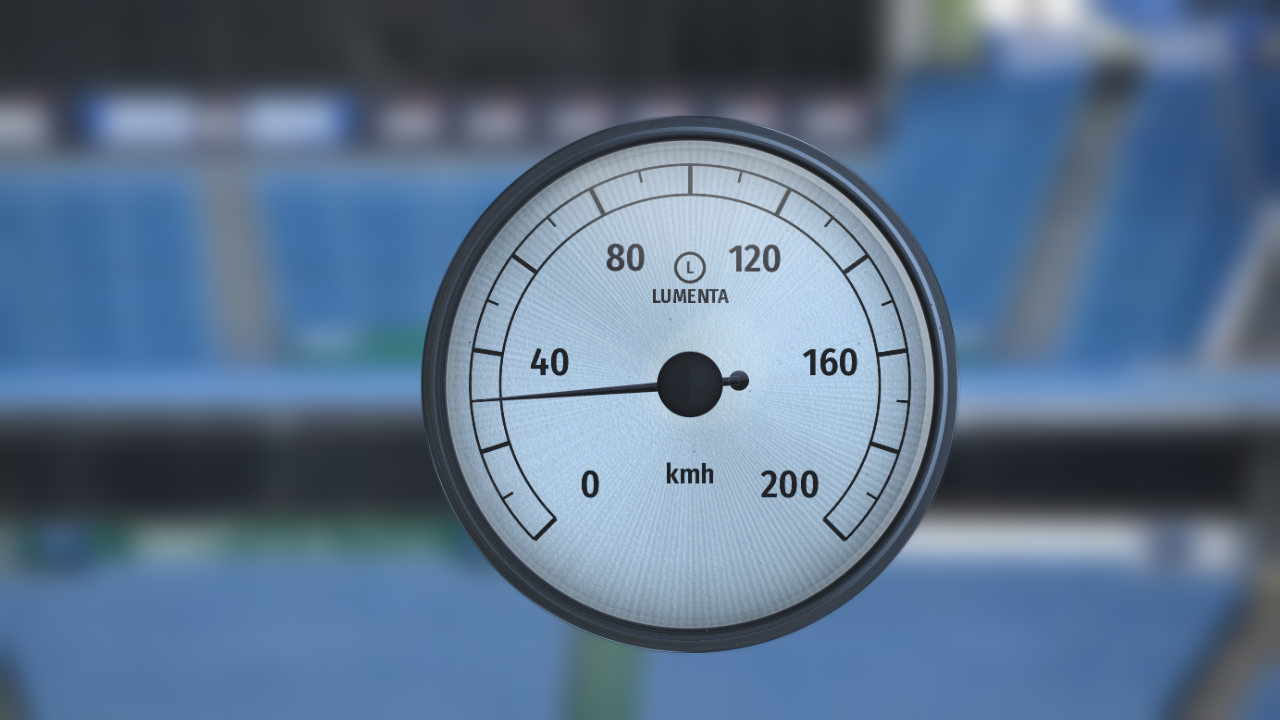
30 (km/h)
